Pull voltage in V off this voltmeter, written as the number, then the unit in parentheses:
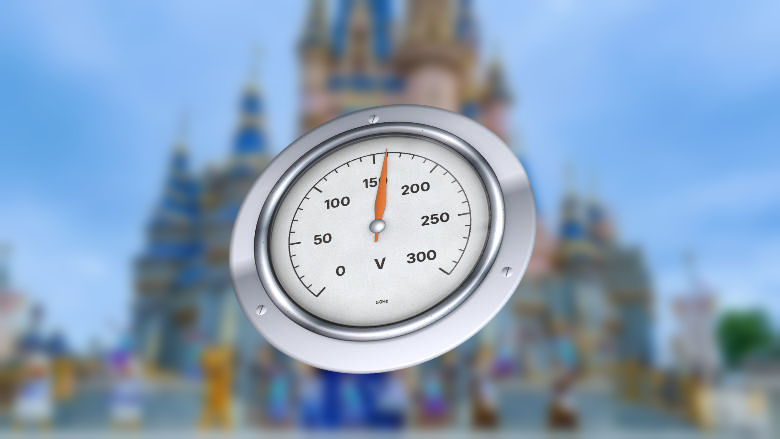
160 (V)
